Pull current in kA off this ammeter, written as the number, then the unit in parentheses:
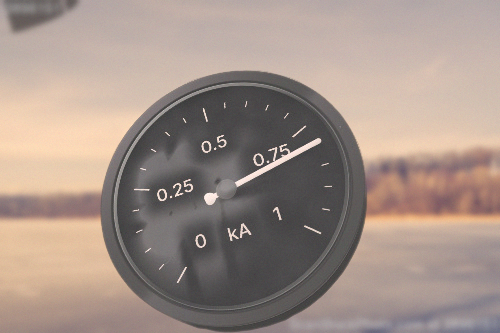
0.8 (kA)
